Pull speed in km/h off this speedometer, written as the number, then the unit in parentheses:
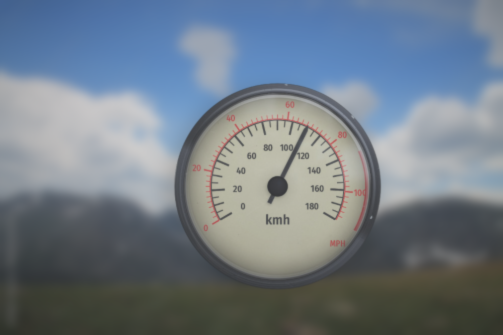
110 (km/h)
